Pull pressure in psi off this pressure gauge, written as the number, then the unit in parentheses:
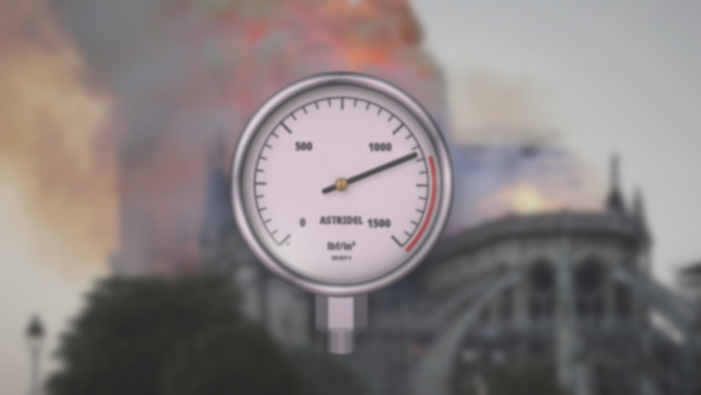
1125 (psi)
